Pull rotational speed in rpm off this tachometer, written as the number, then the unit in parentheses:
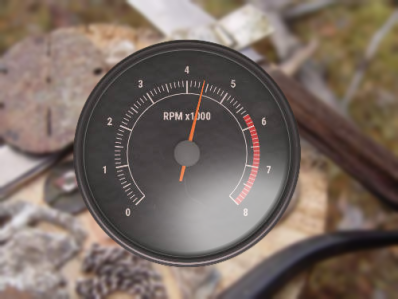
4400 (rpm)
